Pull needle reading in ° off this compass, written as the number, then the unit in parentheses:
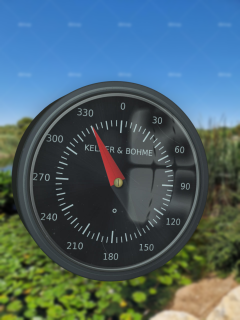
330 (°)
